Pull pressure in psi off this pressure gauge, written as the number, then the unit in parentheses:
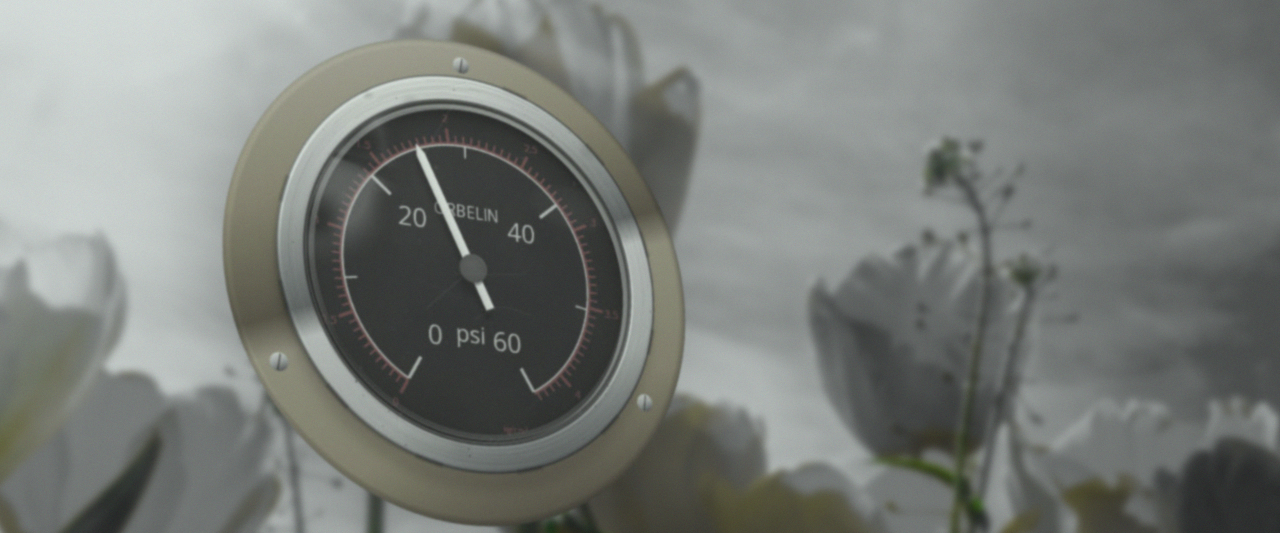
25 (psi)
